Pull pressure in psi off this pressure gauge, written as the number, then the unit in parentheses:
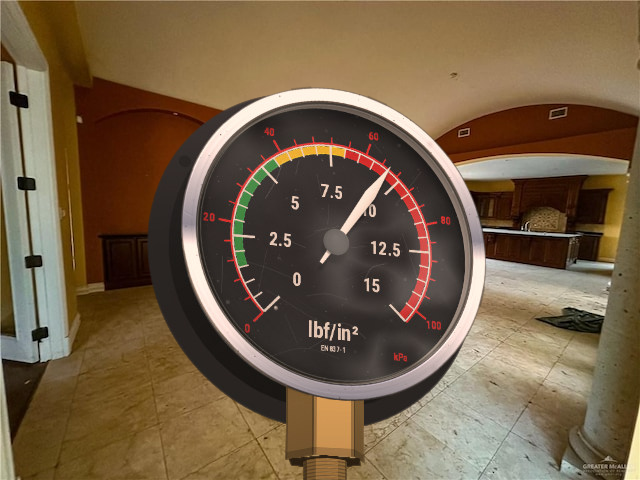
9.5 (psi)
